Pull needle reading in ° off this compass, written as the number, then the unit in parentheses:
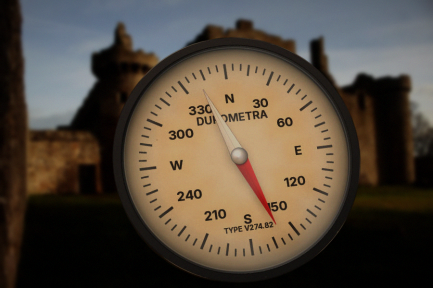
160 (°)
